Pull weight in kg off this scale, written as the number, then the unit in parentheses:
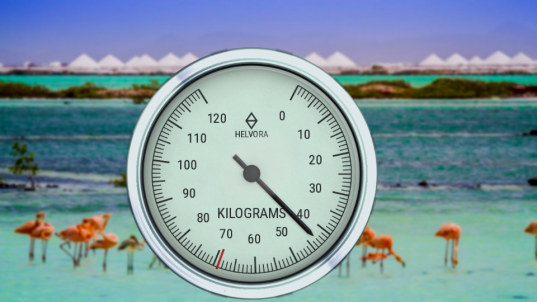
43 (kg)
